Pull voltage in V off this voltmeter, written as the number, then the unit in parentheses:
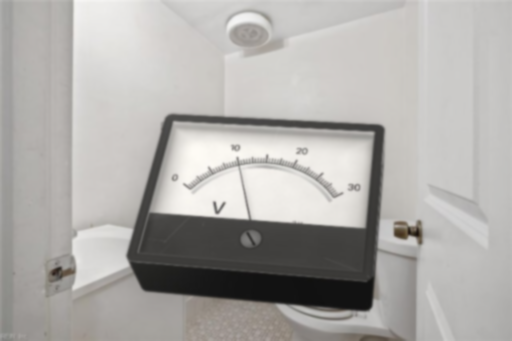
10 (V)
